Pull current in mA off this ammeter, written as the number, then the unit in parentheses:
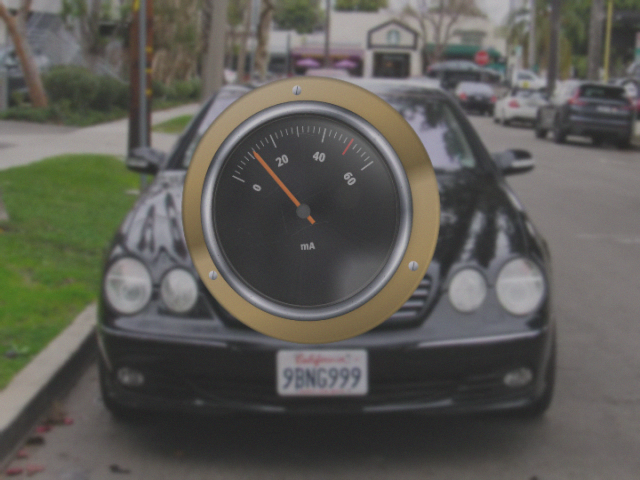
12 (mA)
